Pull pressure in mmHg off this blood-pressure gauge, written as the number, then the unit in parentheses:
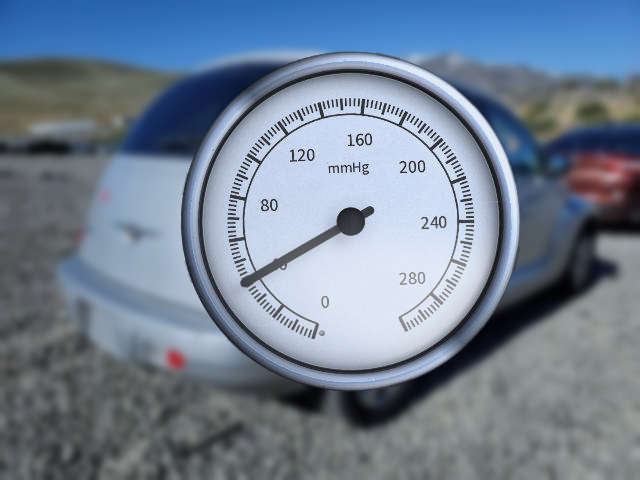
40 (mmHg)
